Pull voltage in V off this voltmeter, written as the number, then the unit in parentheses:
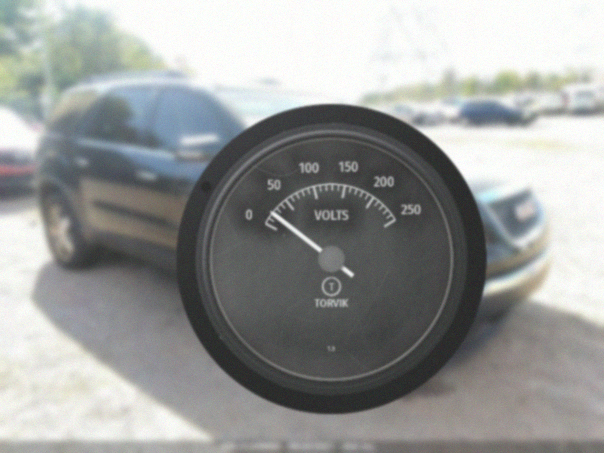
20 (V)
